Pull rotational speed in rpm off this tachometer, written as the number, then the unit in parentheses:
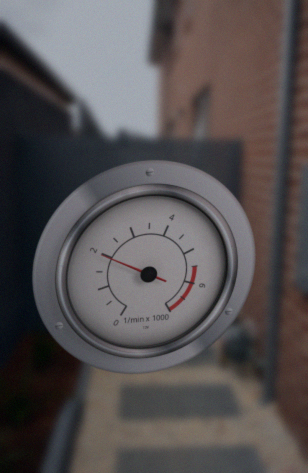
2000 (rpm)
